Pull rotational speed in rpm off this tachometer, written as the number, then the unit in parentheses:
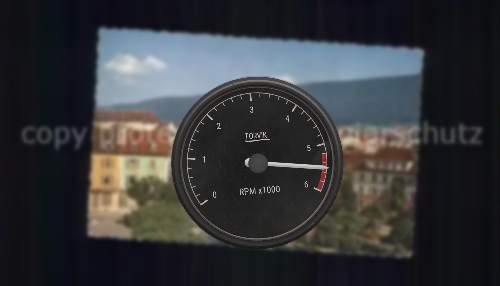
5500 (rpm)
